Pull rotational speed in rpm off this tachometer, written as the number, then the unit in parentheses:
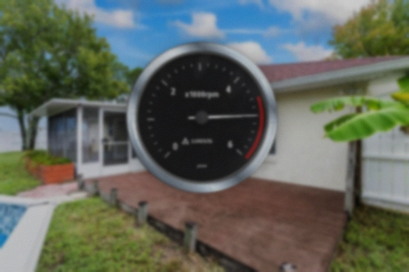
5000 (rpm)
